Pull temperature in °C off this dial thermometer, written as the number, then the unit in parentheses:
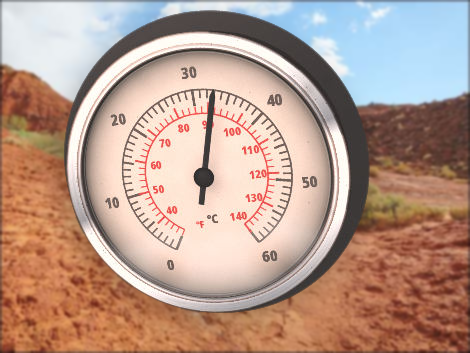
33 (°C)
